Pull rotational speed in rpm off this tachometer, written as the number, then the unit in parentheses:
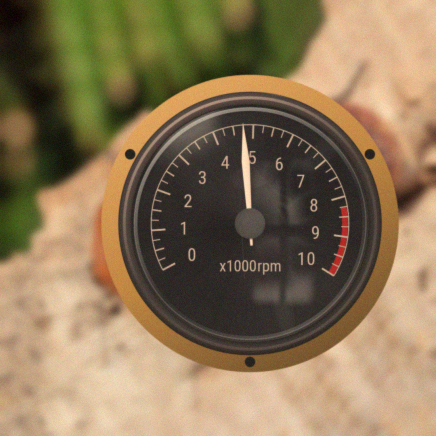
4750 (rpm)
